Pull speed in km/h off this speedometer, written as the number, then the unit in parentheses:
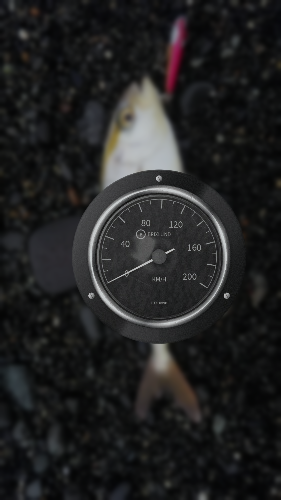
0 (km/h)
